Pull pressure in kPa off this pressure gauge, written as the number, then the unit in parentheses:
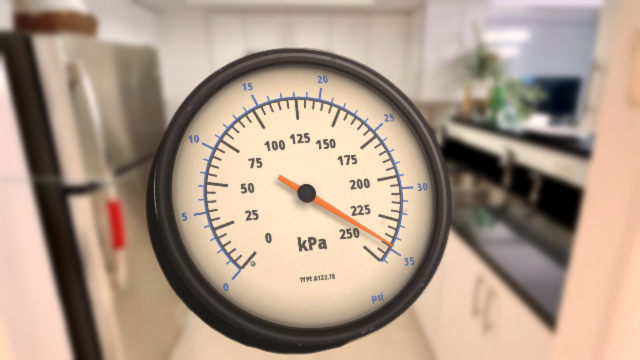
240 (kPa)
